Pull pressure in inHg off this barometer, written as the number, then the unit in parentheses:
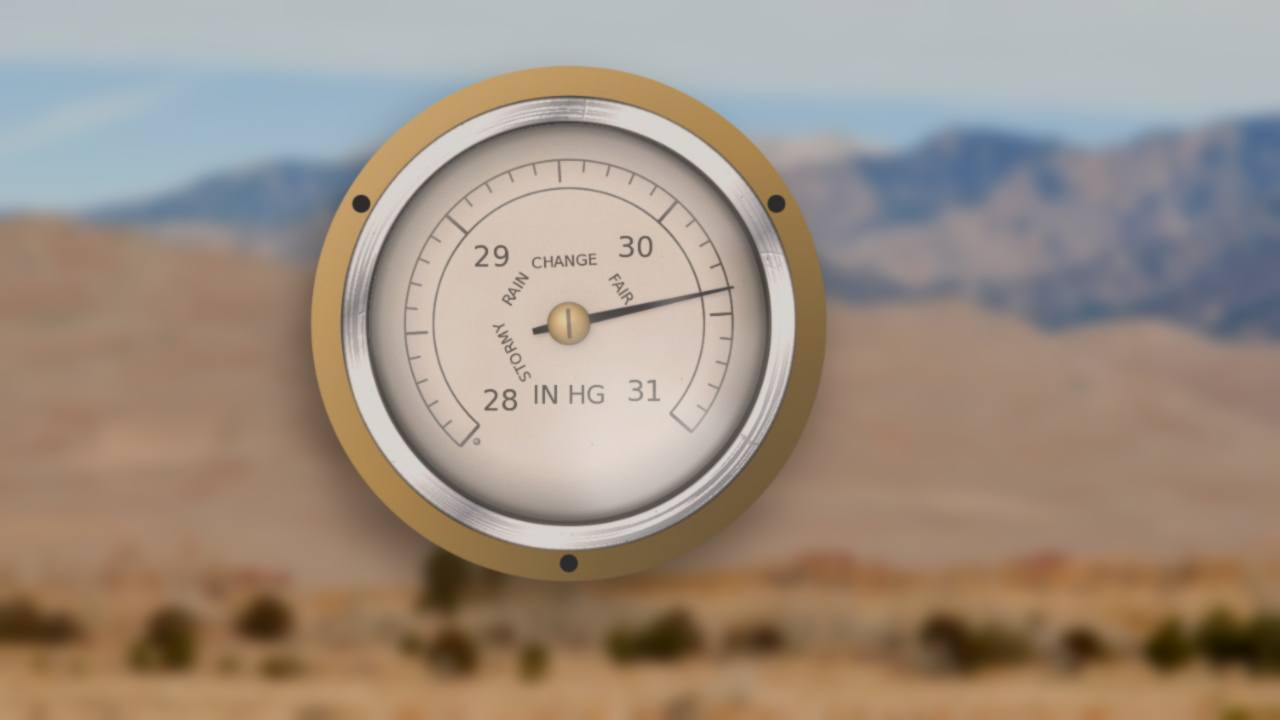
30.4 (inHg)
